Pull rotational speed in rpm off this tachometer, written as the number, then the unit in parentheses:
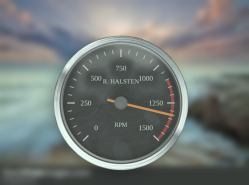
1325 (rpm)
